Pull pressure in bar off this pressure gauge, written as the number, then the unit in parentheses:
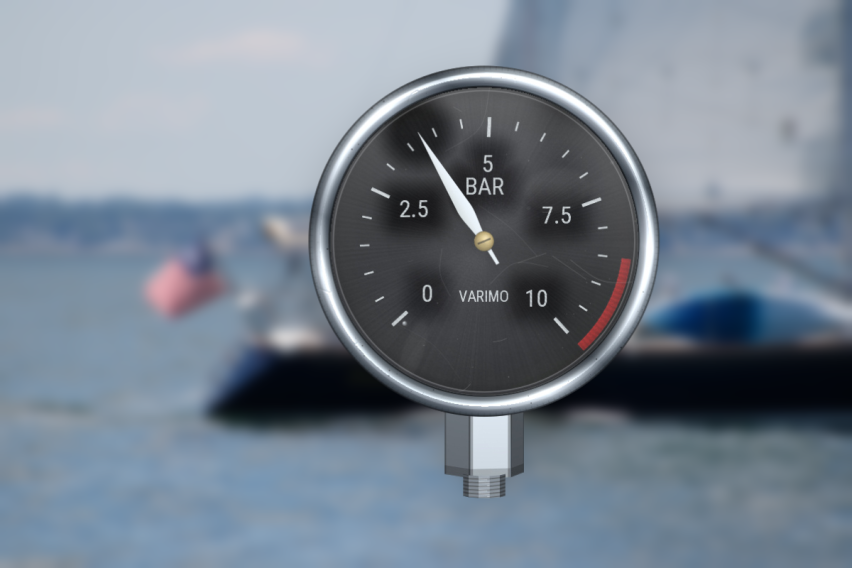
3.75 (bar)
